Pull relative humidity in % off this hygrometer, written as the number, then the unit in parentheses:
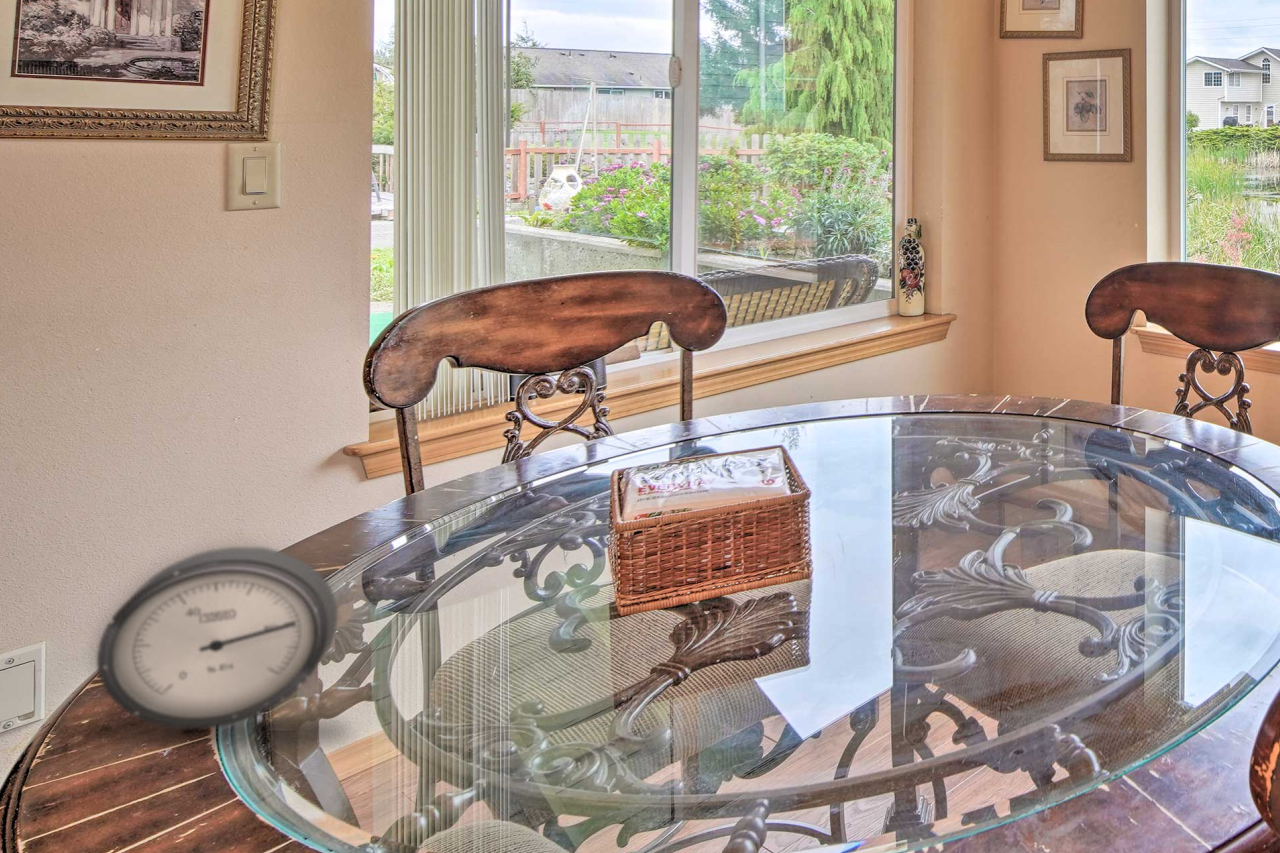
80 (%)
